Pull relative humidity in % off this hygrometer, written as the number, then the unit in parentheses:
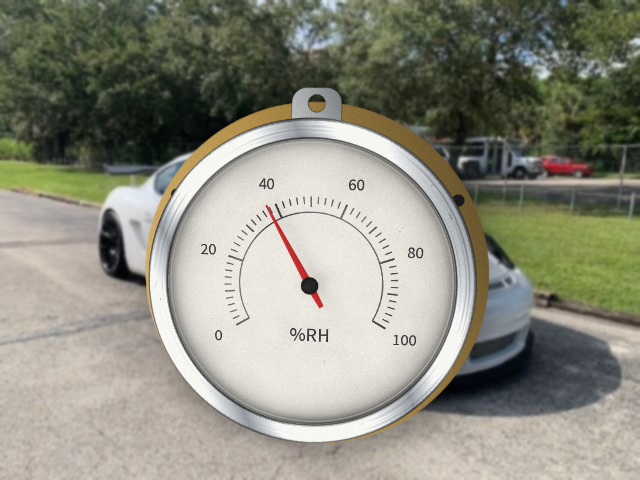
38 (%)
